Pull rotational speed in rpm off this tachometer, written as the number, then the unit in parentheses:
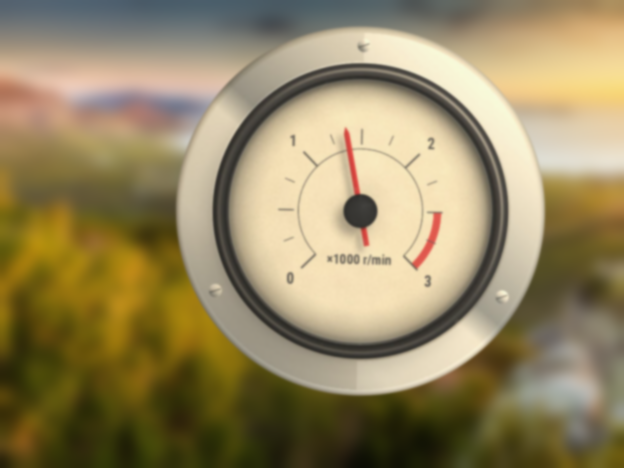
1375 (rpm)
